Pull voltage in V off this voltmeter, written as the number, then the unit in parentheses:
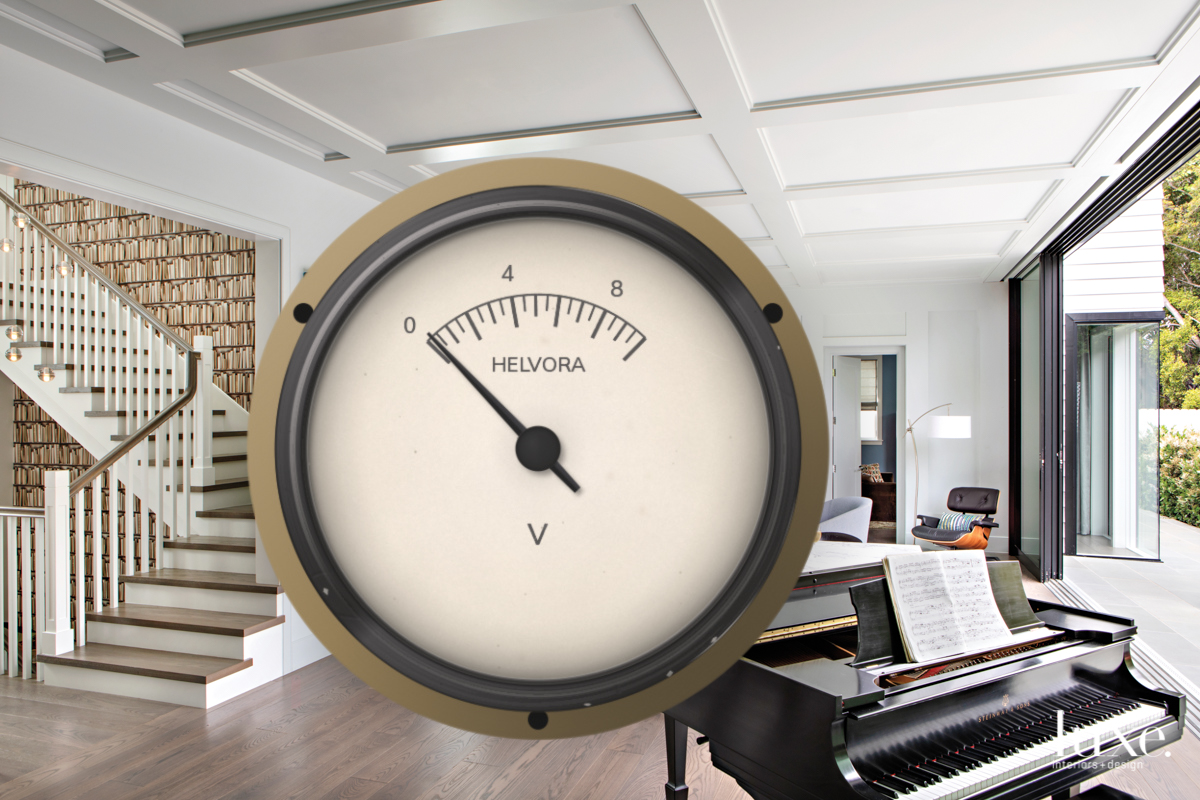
0.25 (V)
